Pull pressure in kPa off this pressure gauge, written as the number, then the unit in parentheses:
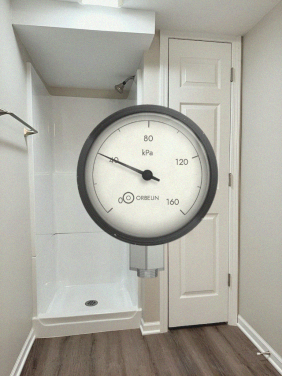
40 (kPa)
